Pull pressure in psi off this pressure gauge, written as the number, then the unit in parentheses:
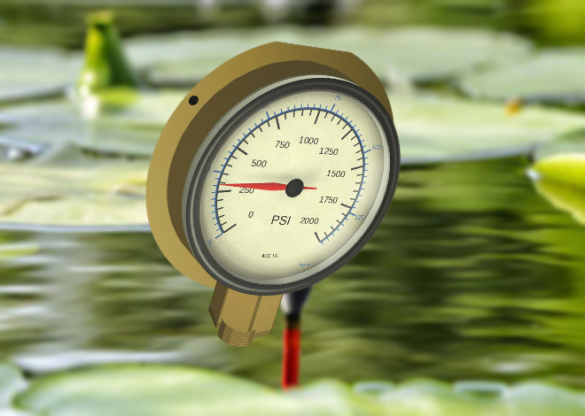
300 (psi)
